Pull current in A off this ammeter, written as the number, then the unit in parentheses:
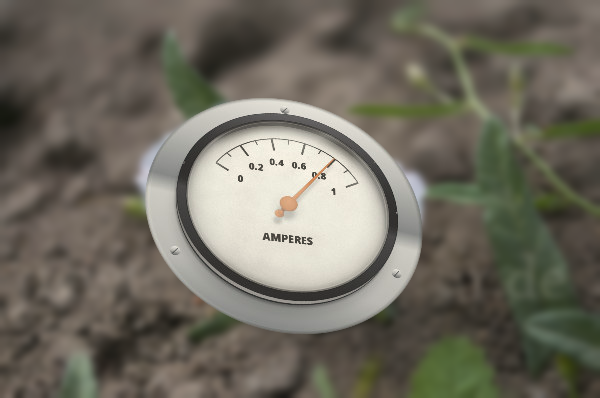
0.8 (A)
